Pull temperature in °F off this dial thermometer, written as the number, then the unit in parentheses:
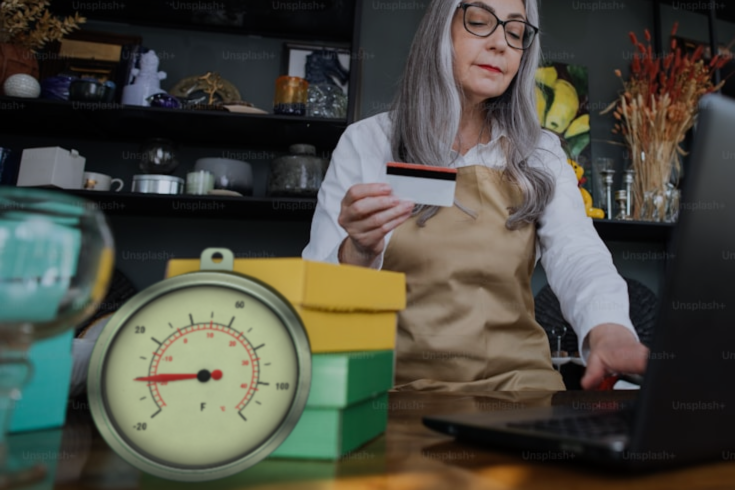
0 (°F)
